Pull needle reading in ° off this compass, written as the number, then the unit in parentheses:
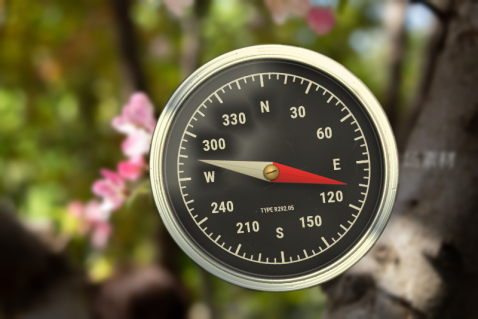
105 (°)
